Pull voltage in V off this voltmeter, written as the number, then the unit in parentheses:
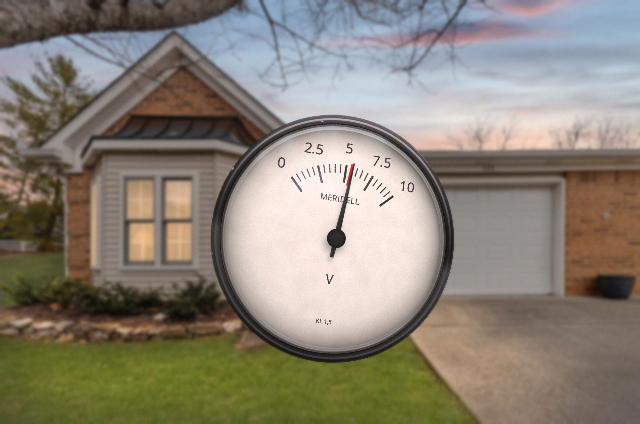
5.5 (V)
